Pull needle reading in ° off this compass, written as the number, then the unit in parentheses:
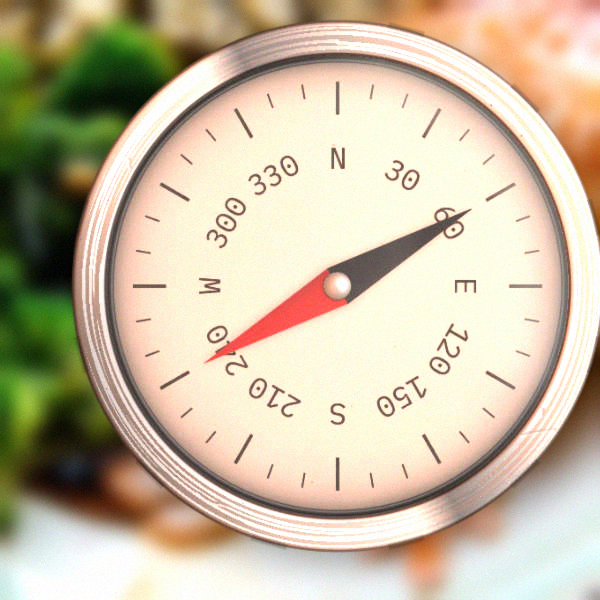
240 (°)
